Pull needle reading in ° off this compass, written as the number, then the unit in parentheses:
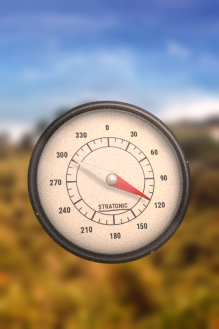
120 (°)
